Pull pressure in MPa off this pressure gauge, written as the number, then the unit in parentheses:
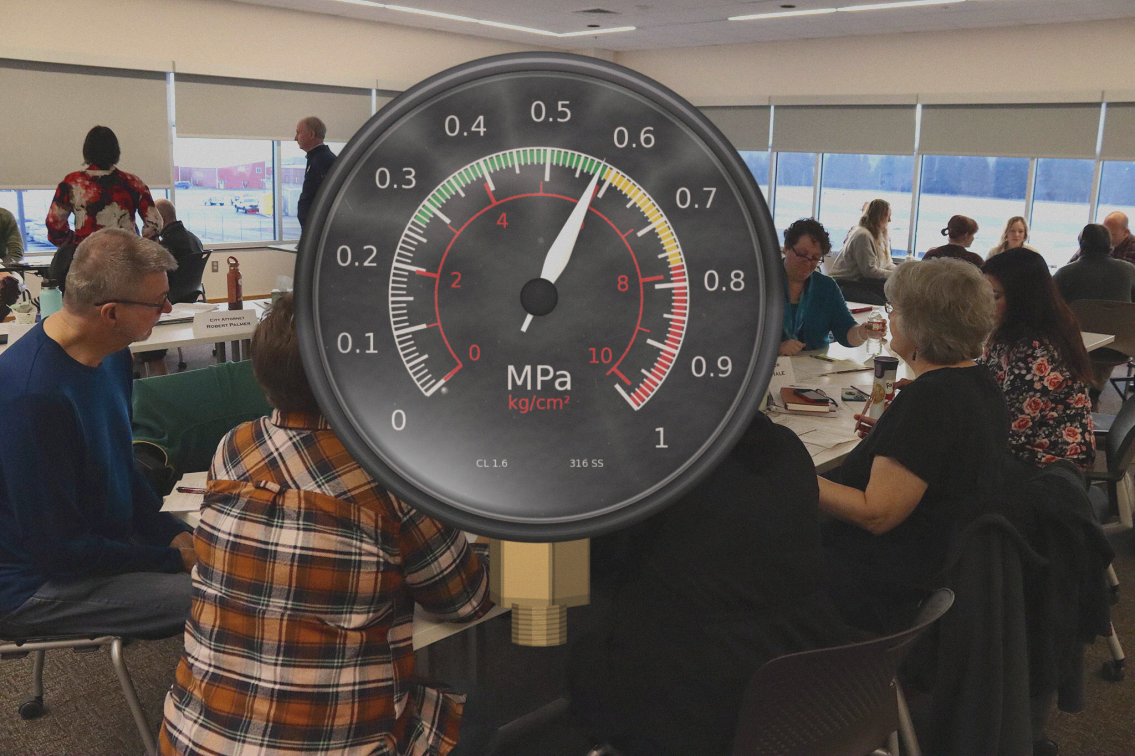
0.58 (MPa)
